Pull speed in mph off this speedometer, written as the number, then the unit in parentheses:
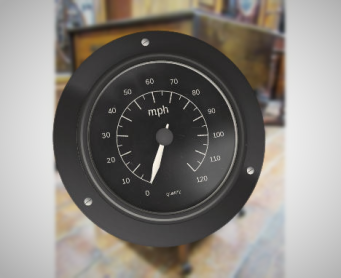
0 (mph)
